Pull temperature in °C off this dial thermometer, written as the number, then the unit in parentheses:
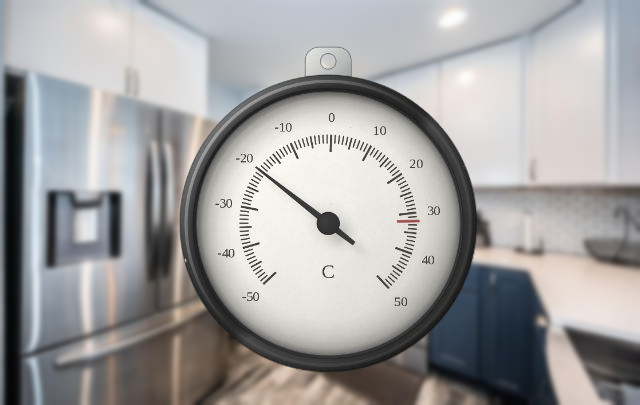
-20 (°C)
